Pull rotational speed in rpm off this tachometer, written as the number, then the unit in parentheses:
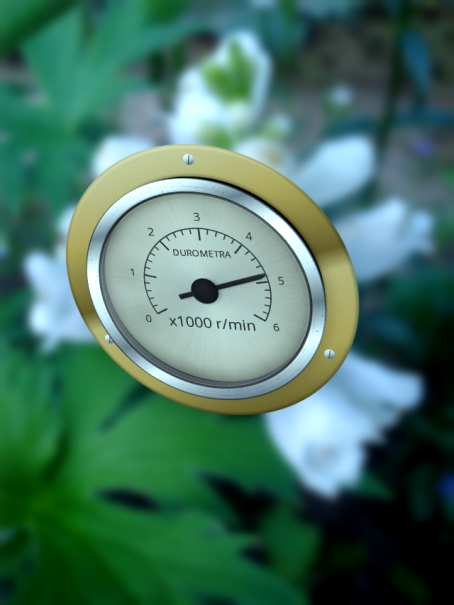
4800 (rpm)
